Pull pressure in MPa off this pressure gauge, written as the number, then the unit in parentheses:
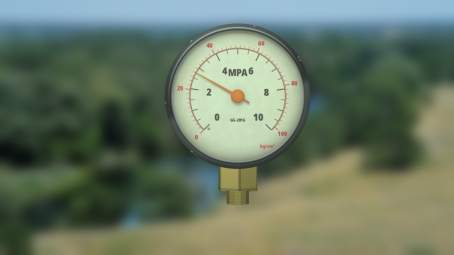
2.75 (MPa)
